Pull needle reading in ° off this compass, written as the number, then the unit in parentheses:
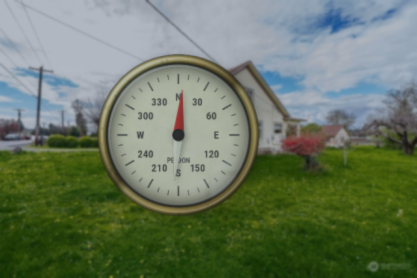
5 (°)
